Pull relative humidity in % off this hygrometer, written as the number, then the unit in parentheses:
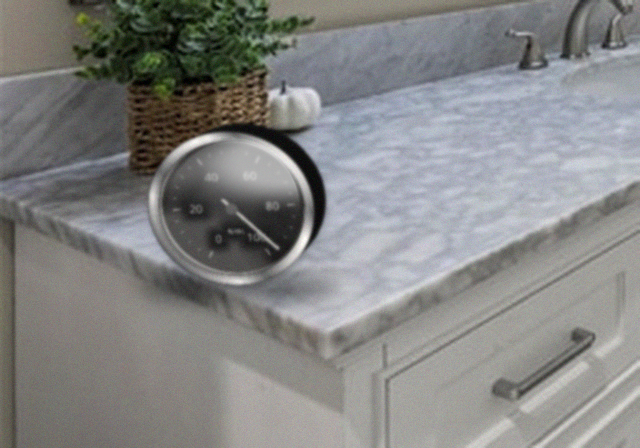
96 (%)
